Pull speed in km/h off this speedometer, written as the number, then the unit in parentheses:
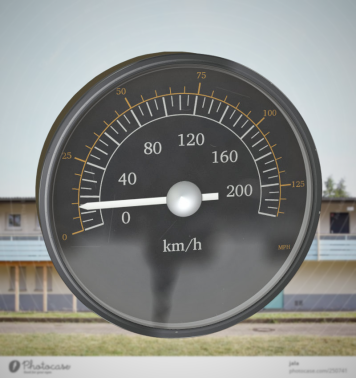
15 (km/h)
